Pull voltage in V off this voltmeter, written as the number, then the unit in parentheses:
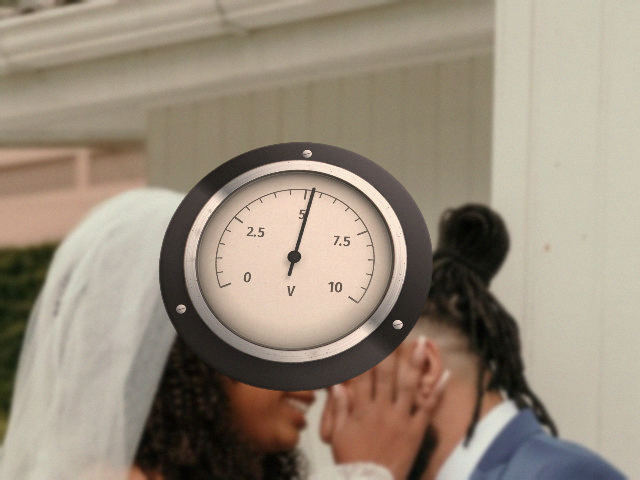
5.25 (V)
